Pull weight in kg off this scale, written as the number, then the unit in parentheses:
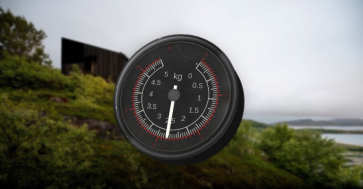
2.5 (kg)
